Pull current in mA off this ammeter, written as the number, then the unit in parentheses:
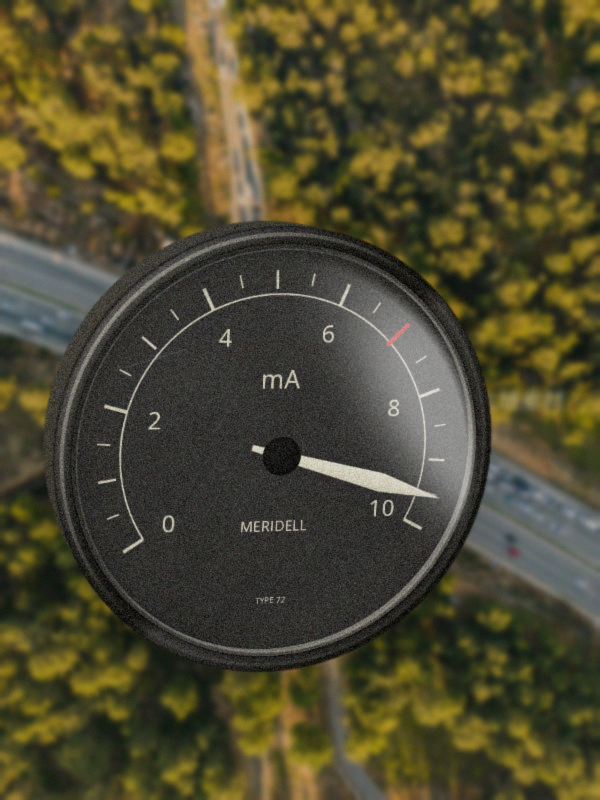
9.5 (mA)
